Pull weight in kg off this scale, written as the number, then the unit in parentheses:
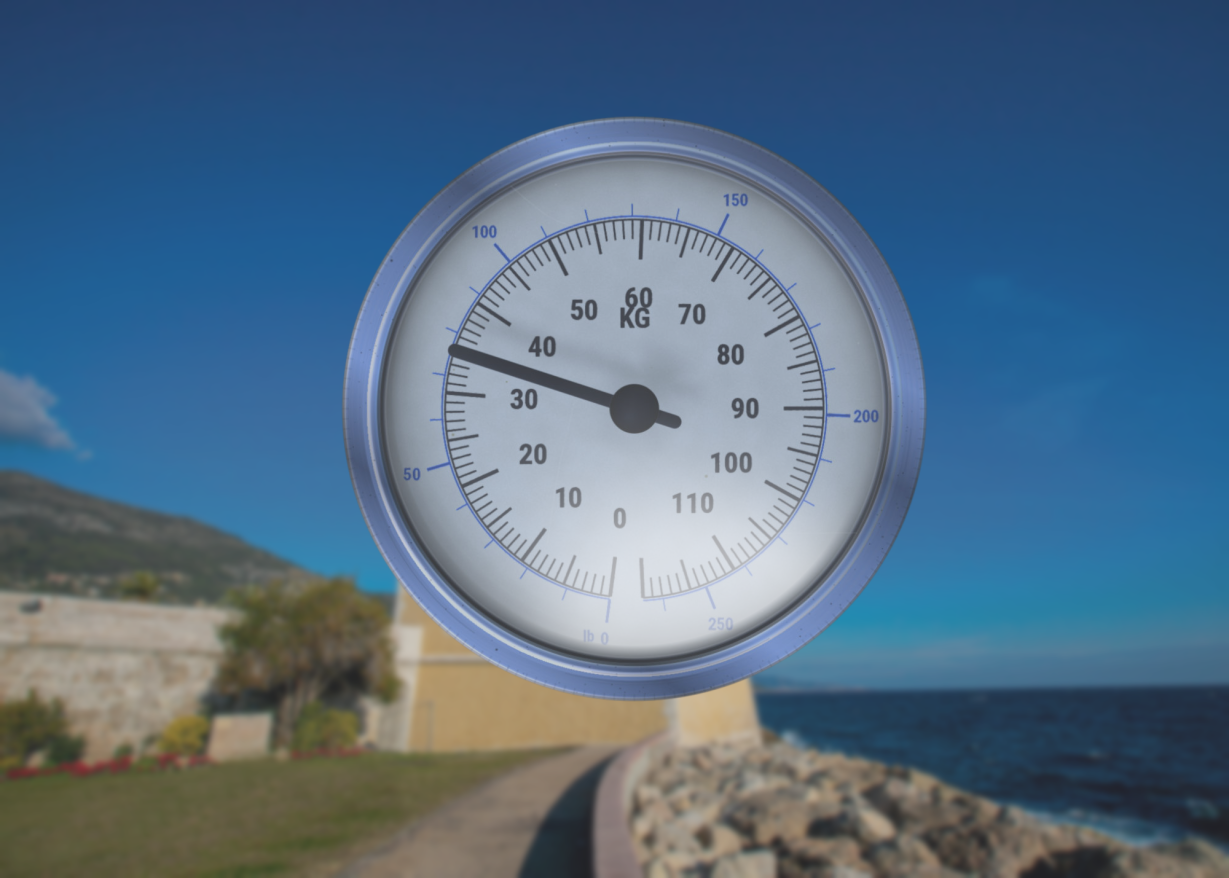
34.5 (kg)
